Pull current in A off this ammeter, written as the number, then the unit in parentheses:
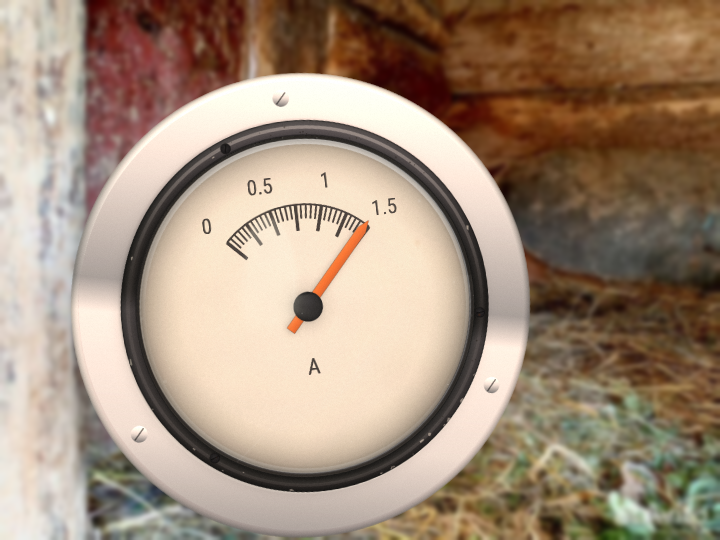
1.45 (A)
